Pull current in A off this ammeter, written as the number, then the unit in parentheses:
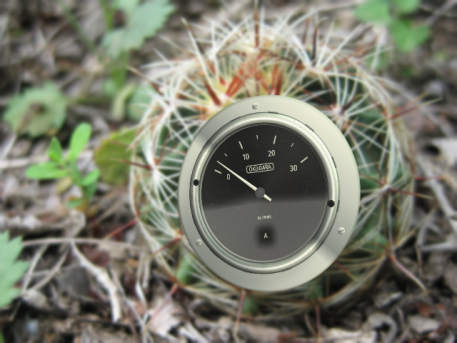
2.5 (A)
